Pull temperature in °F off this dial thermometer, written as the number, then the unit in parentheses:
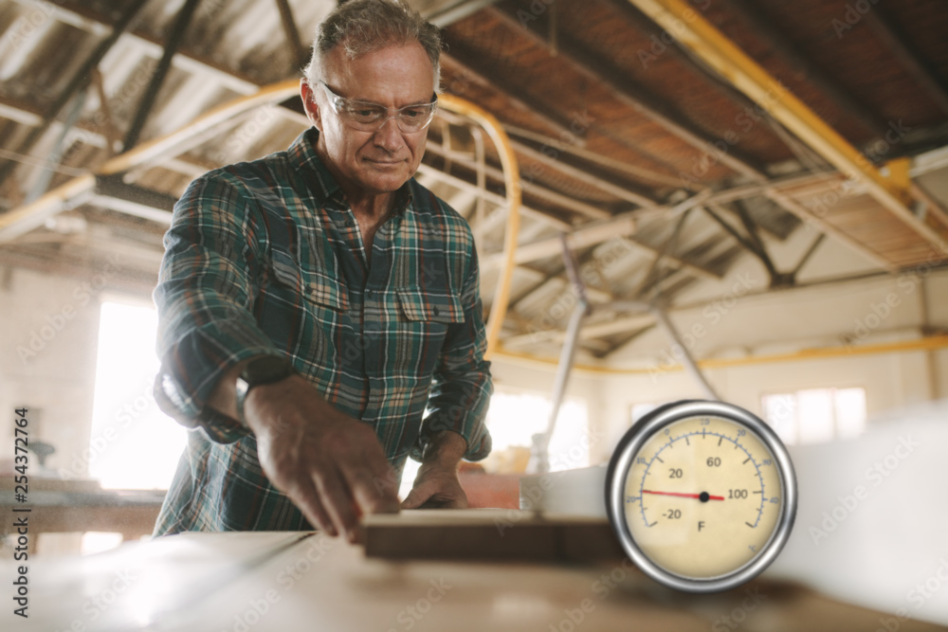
0 (°F)
